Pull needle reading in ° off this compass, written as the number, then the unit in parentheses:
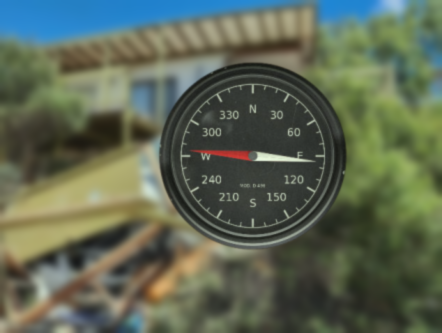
275 (°)
